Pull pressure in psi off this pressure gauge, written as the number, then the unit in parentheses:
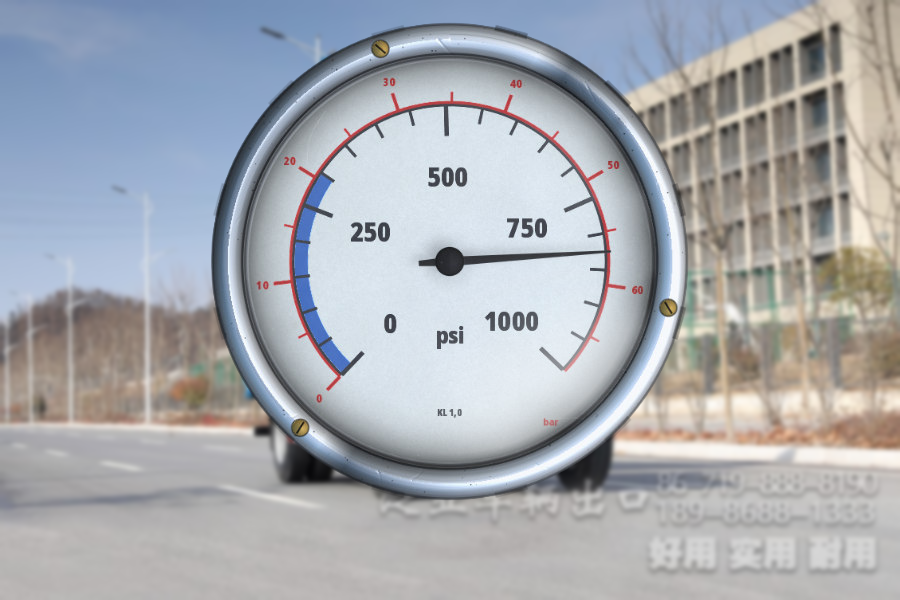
825 (psi)
